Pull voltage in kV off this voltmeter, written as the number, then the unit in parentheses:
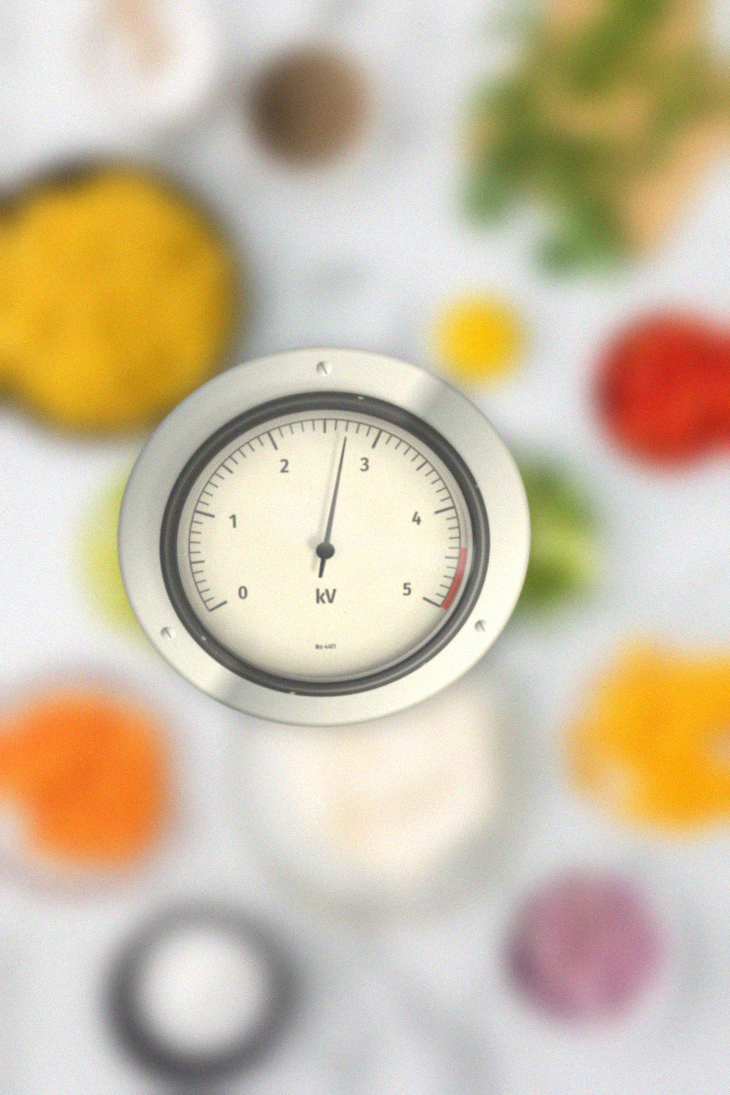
2.7 (kV)
